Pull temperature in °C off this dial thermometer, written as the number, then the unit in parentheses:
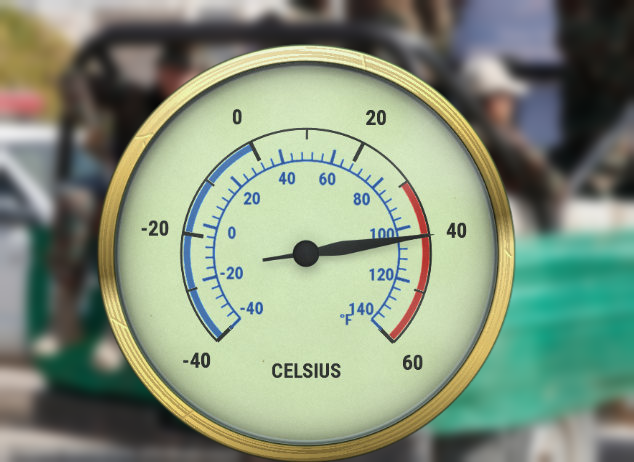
40 (°C)
